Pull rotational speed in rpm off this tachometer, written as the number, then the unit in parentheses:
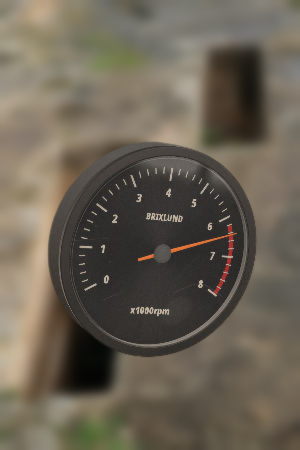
6400 (rpm)
